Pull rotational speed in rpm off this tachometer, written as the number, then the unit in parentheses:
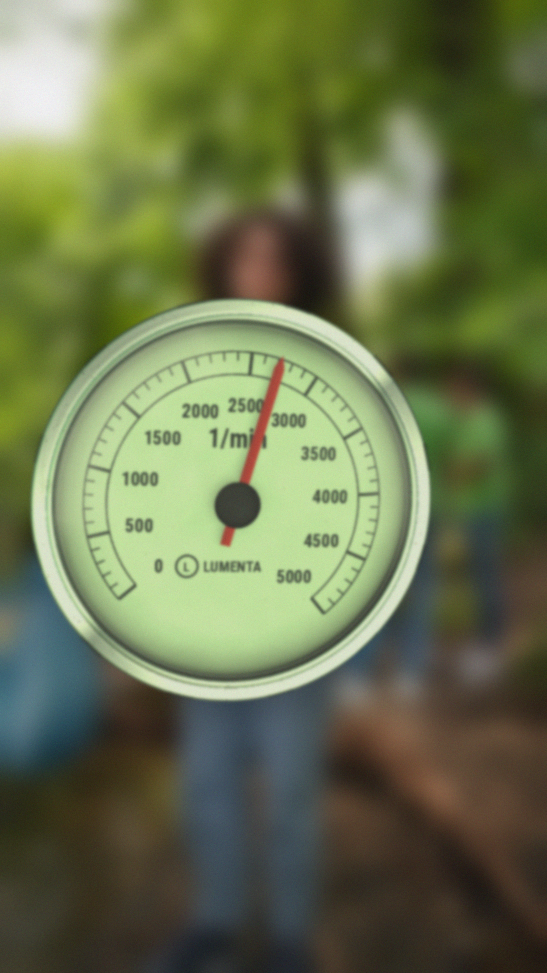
2700 (rpm)
